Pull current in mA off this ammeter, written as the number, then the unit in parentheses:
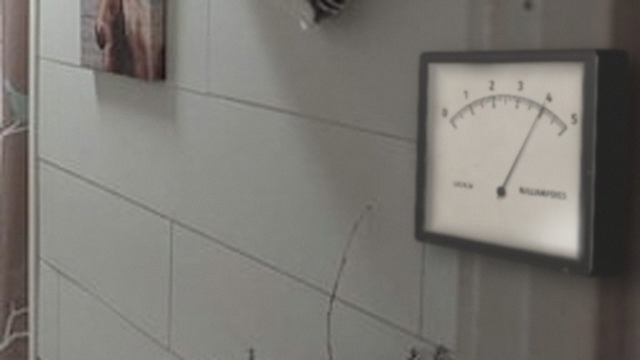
4 (mA)
